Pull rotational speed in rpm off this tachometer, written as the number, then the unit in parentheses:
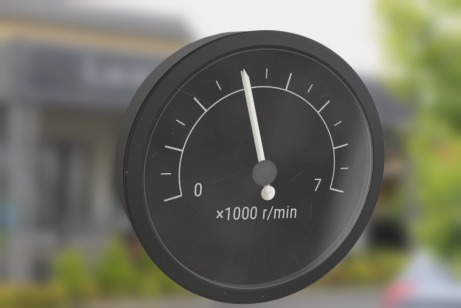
3000 (rpm)
